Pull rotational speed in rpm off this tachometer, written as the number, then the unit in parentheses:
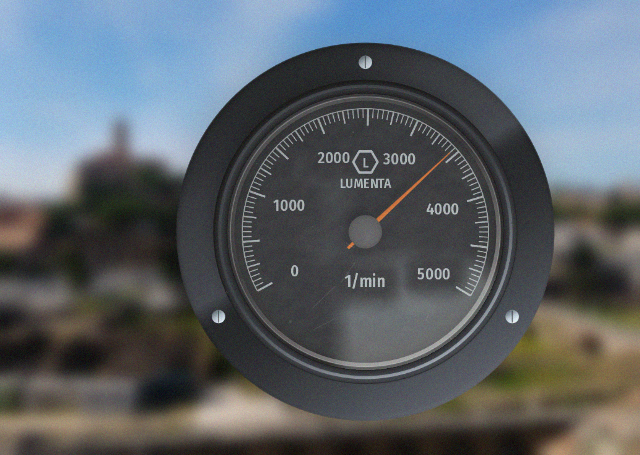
3450 (rpm)
